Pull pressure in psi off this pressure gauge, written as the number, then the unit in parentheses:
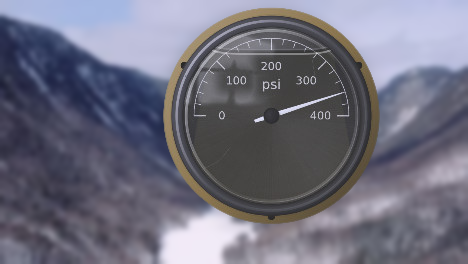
360 (psi)
